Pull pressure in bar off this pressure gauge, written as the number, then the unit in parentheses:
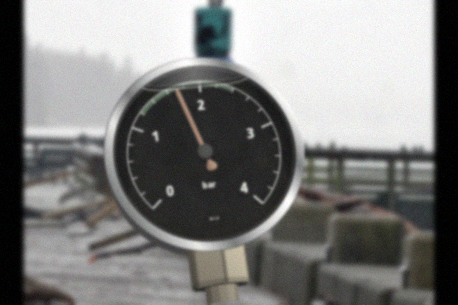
1.7 (bar)
